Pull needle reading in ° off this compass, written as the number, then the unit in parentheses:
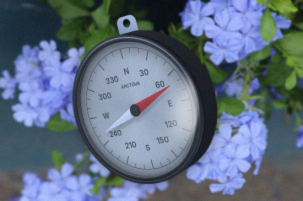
70 (°)
